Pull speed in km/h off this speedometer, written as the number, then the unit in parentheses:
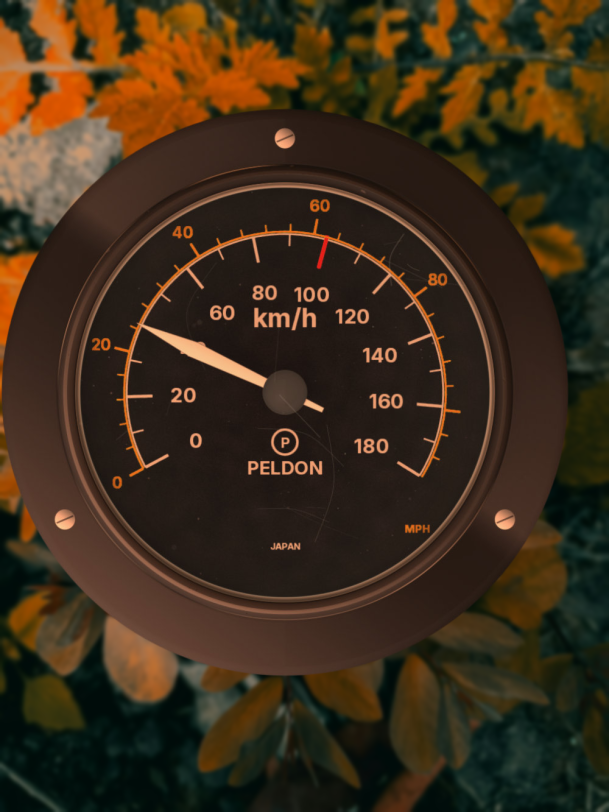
40 (km/h)
